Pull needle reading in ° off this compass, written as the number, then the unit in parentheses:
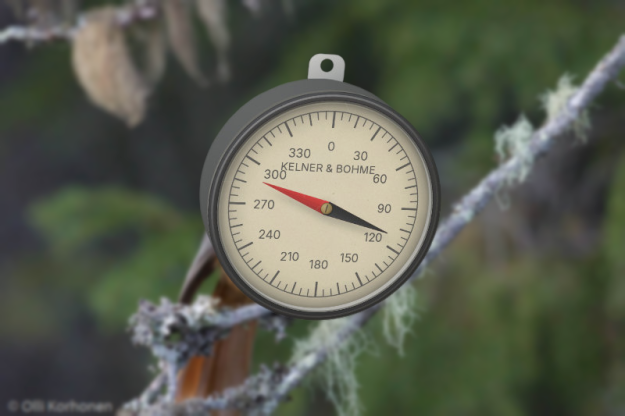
290 (°)
